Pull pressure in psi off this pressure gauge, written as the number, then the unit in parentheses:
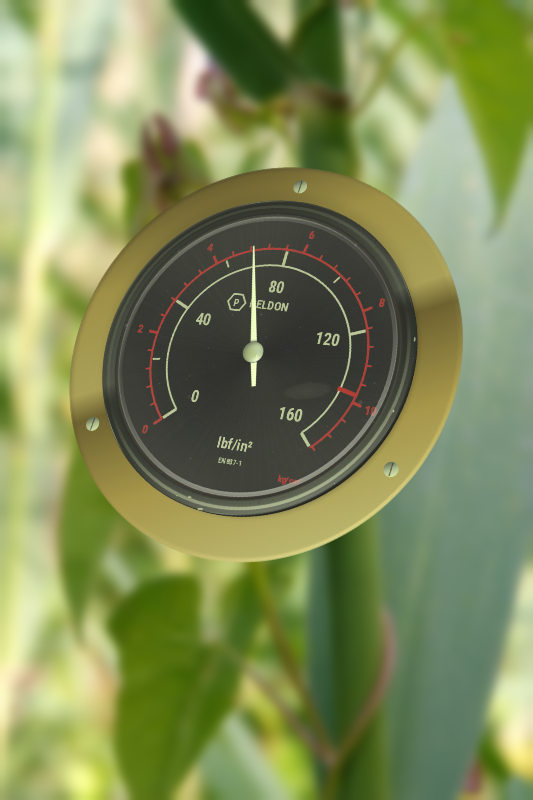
70 (psi)
